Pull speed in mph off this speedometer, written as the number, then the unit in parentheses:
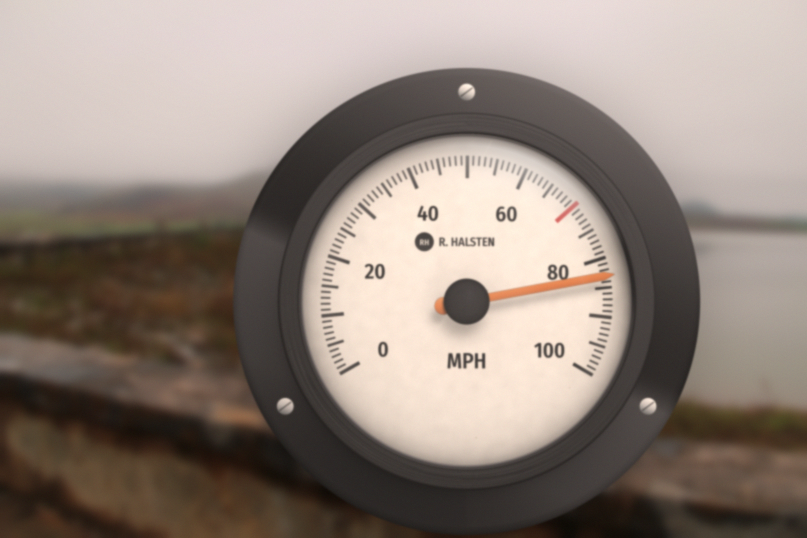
83 (mph)
